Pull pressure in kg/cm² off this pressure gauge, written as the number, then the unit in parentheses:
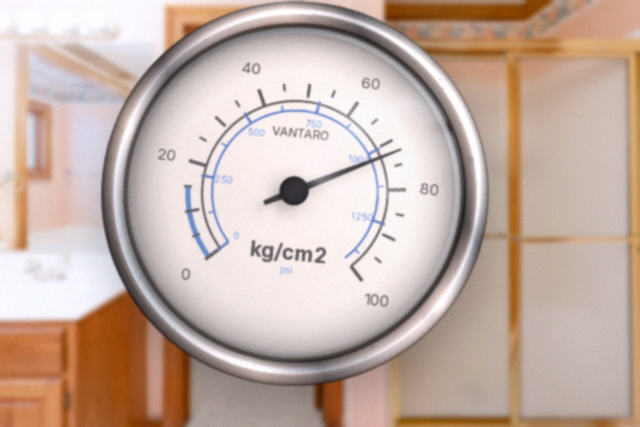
72.5 (kg/cm²)
